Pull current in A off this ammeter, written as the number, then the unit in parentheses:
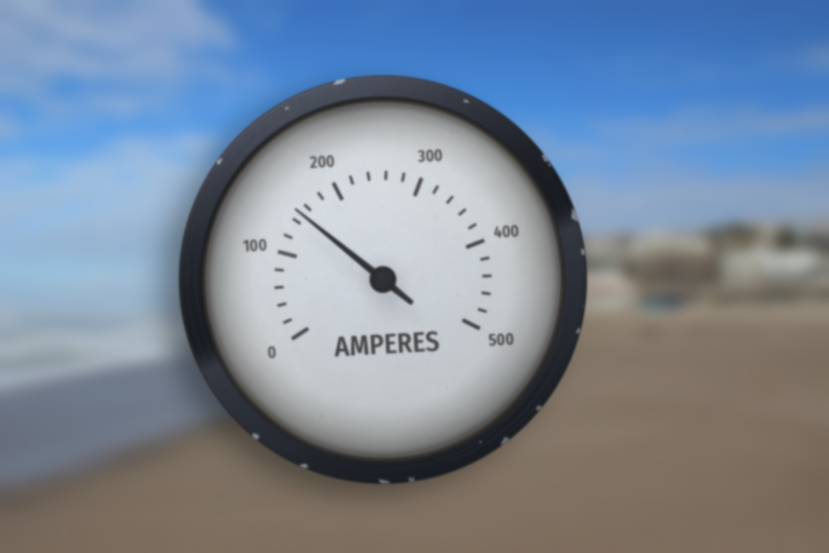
150 (A)
